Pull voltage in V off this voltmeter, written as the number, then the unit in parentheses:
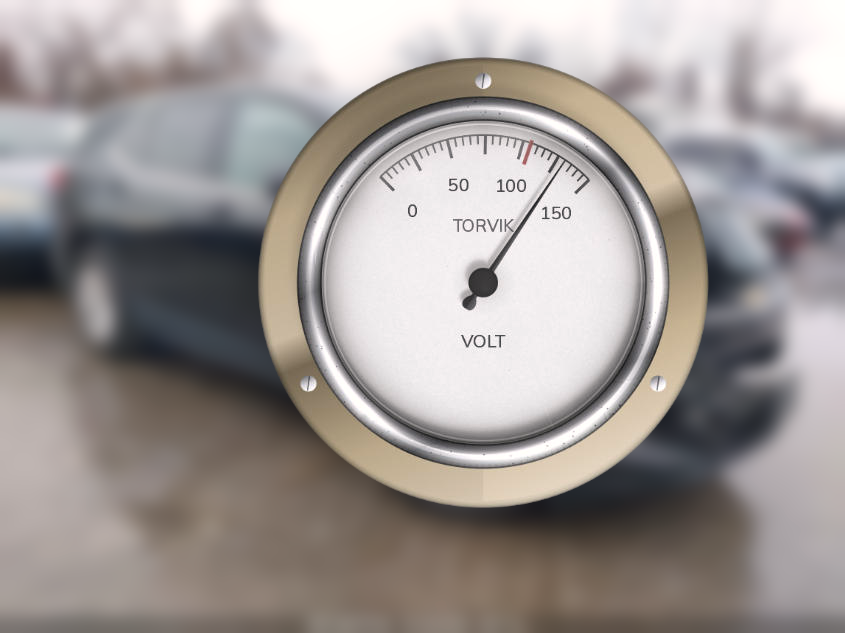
130 (V)
